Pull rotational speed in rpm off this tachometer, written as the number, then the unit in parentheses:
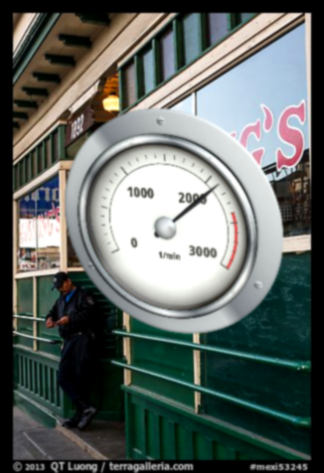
2100 (rpm)
